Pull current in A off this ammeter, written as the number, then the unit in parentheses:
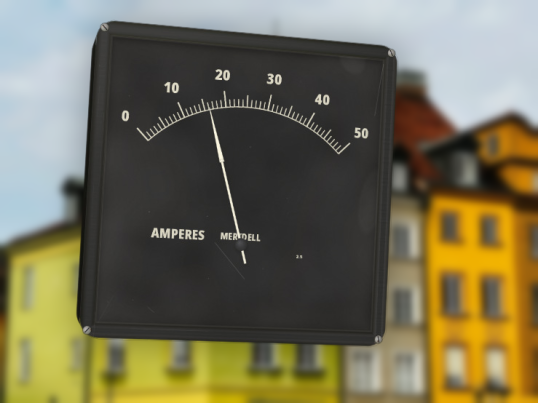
16 (A)
